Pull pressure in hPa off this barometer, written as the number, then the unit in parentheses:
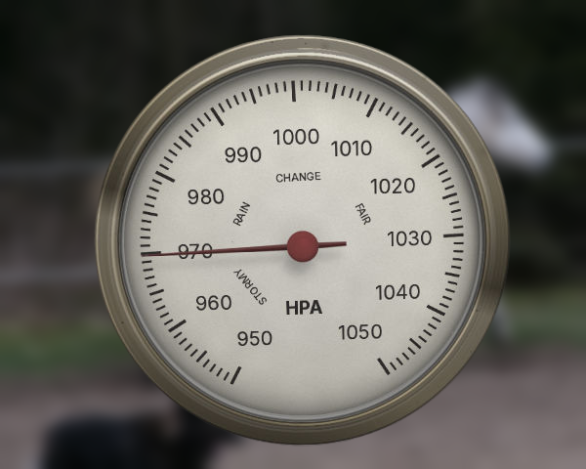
970 (hPa)
